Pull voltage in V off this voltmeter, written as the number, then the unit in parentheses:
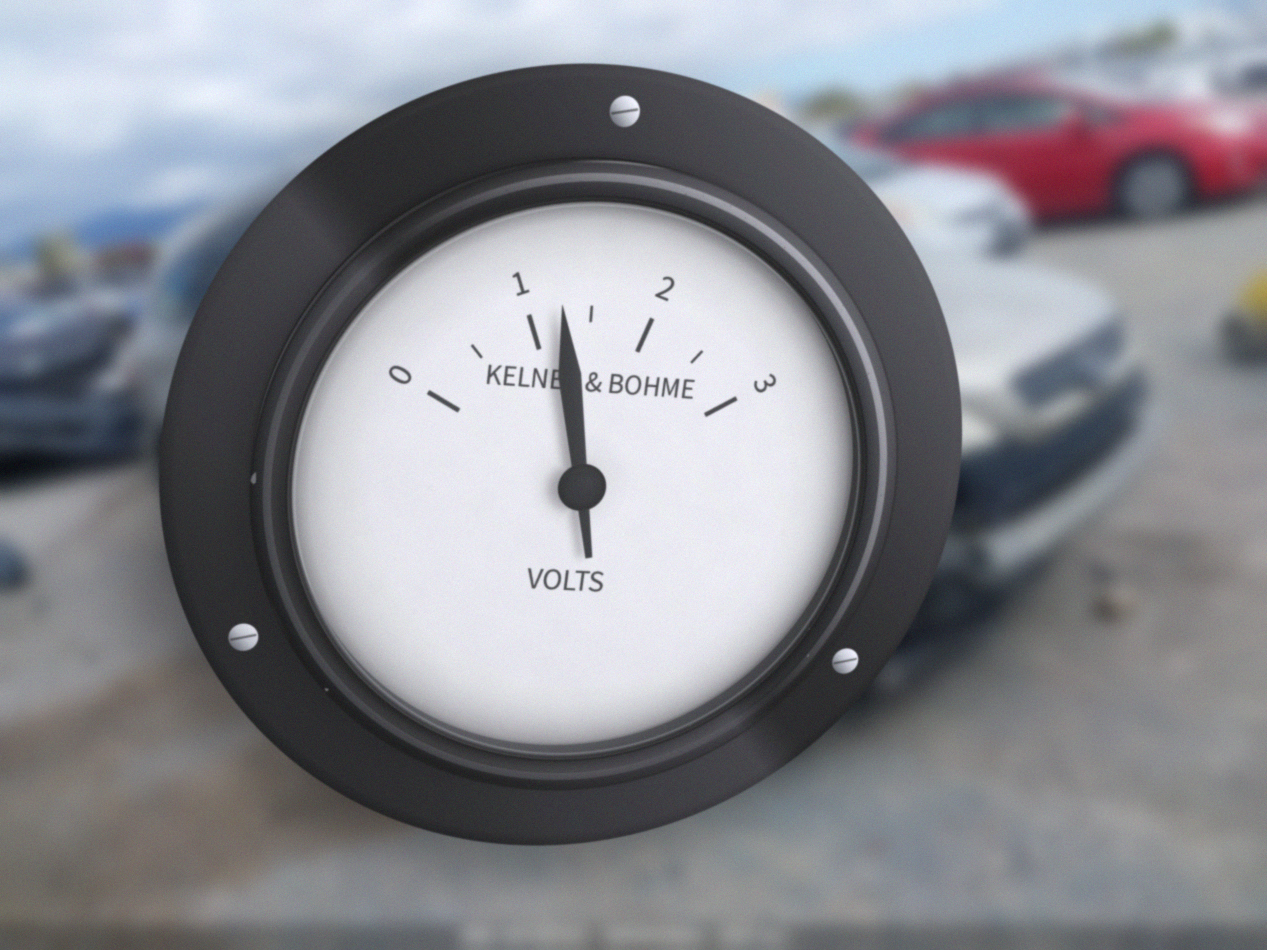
1.25 (V)
